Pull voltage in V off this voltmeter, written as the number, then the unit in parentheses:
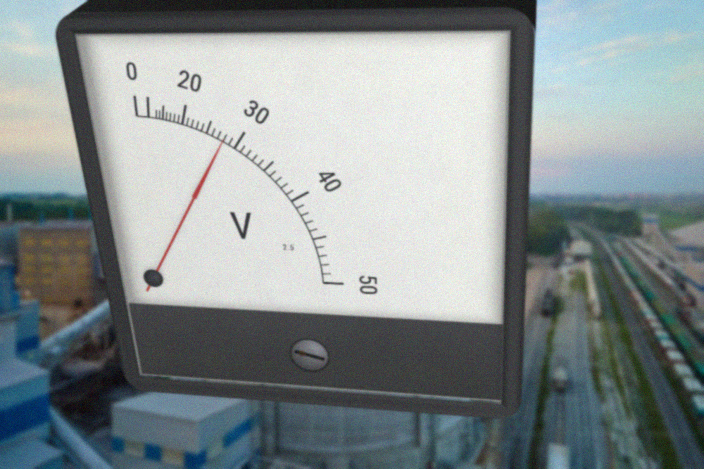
28 (V)
